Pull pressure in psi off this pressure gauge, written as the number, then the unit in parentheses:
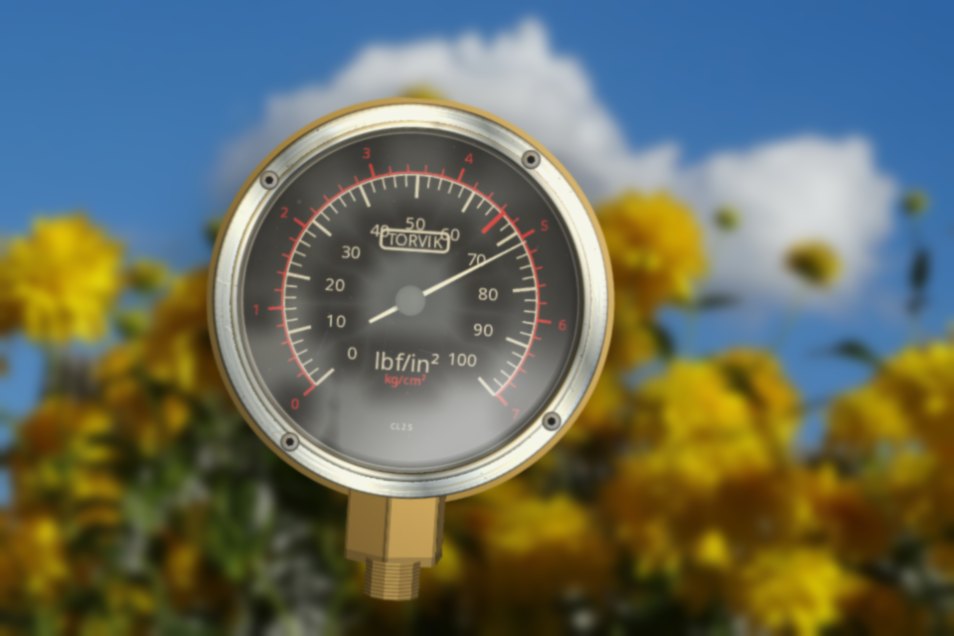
72 (psi)
